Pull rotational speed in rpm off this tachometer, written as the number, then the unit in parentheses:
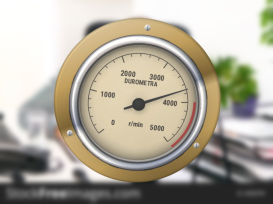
3700 (rpm)
